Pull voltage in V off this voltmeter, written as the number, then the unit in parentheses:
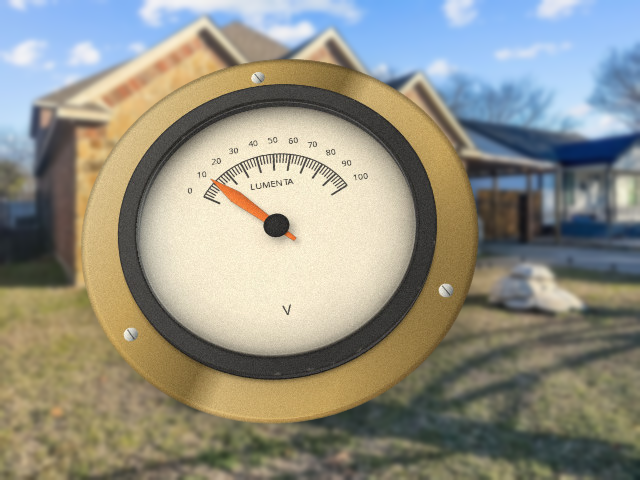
10 (V)
